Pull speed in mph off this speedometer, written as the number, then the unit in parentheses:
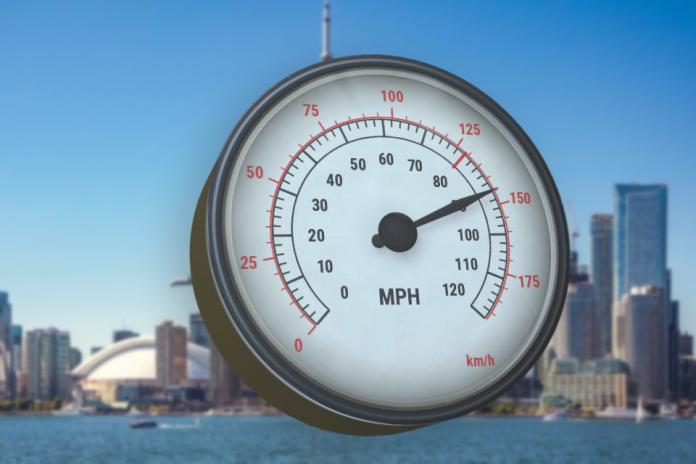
90 (mph)
